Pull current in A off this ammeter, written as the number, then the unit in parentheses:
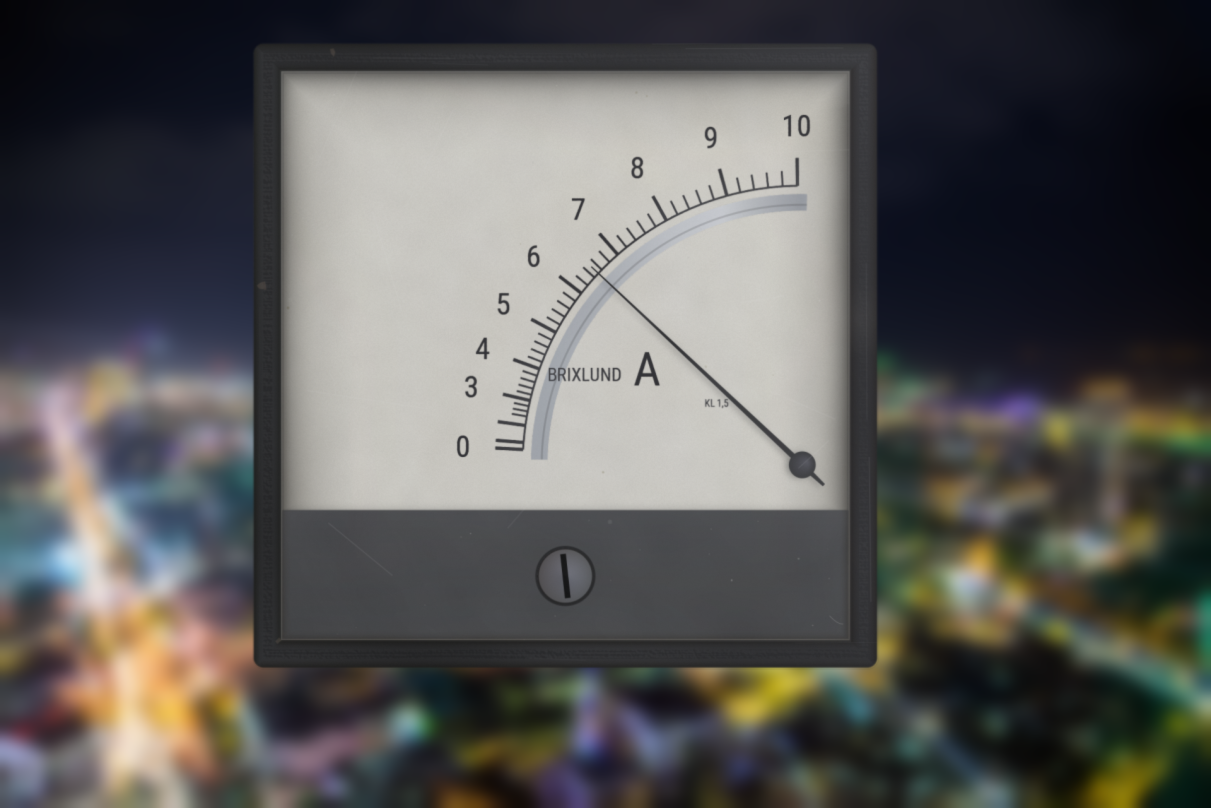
6.5 (A)
